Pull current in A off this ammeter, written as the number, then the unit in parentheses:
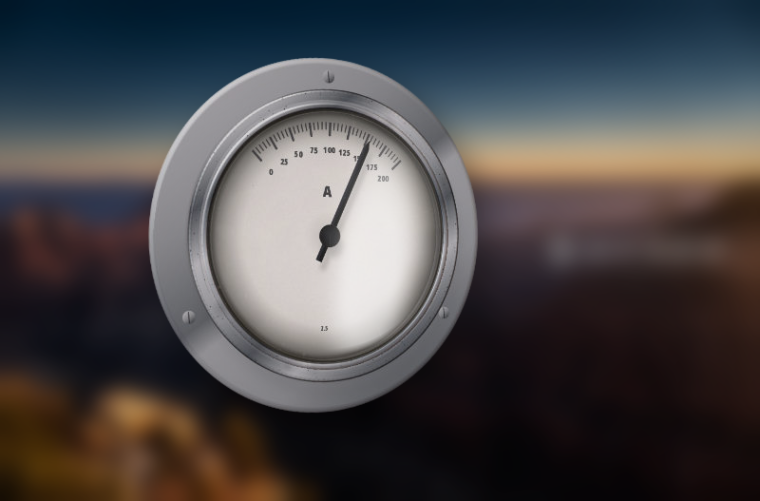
150 (A)
